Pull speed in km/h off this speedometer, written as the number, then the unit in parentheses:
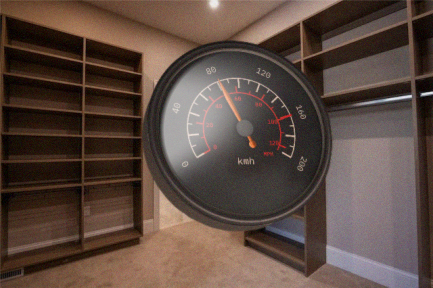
80 (km/h)
